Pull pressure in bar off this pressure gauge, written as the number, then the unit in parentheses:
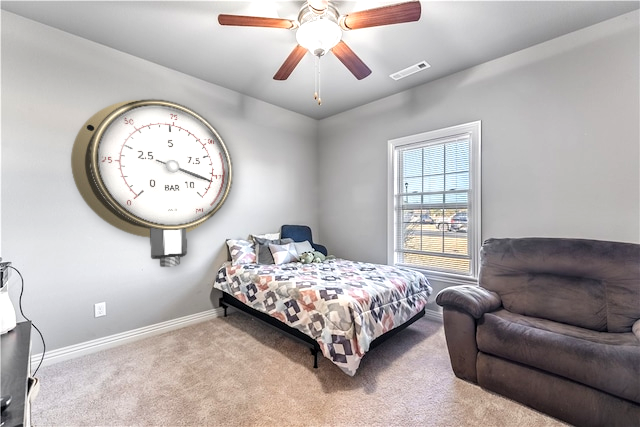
9 (bar)
